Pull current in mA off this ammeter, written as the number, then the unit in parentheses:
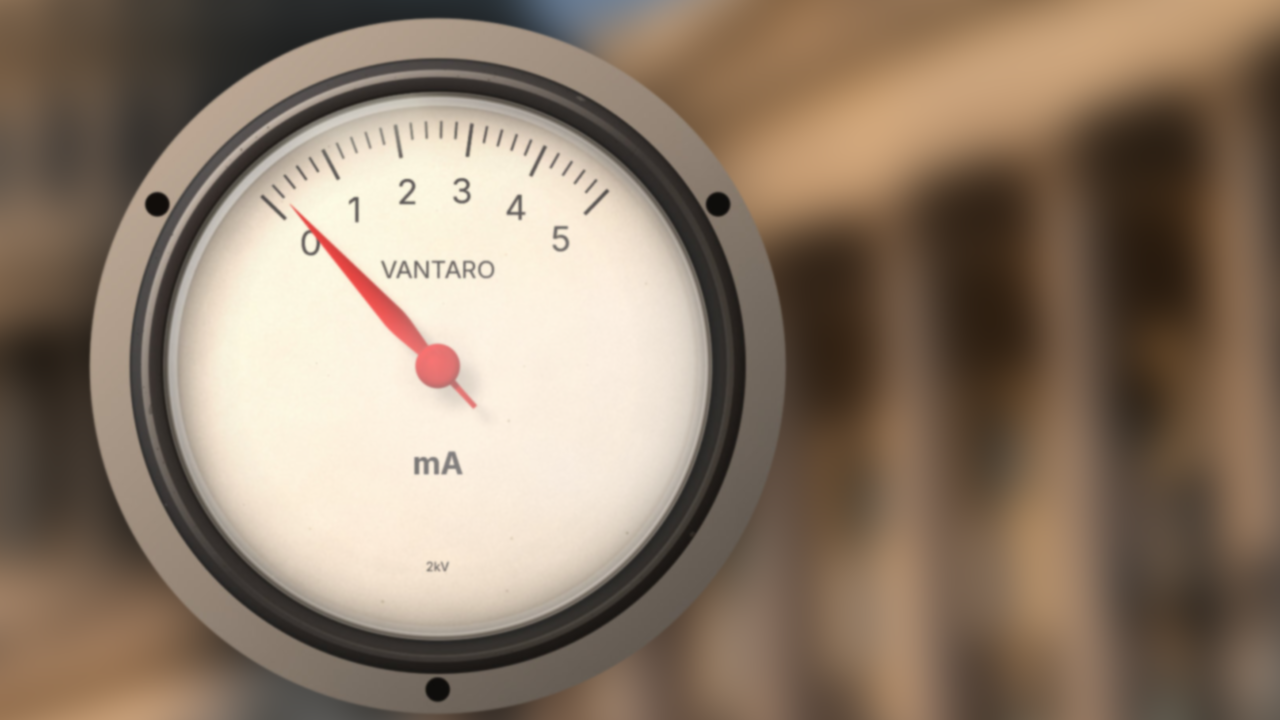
0.2 (mA)
